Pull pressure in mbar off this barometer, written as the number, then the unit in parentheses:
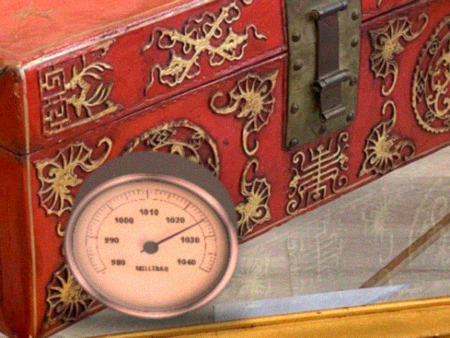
1025 (mbar)
